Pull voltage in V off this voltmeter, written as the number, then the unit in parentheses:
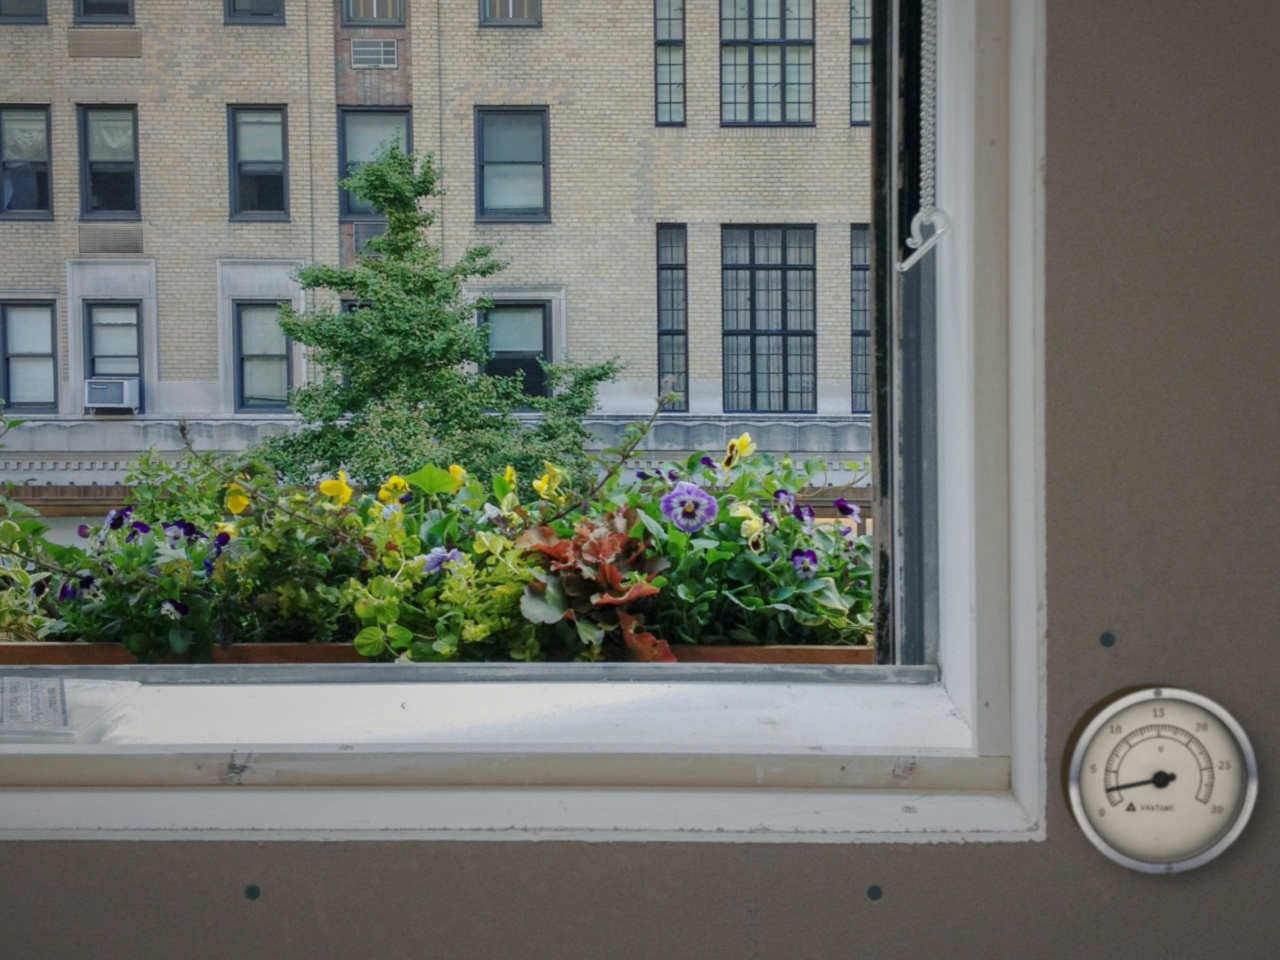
2.5 (V)
